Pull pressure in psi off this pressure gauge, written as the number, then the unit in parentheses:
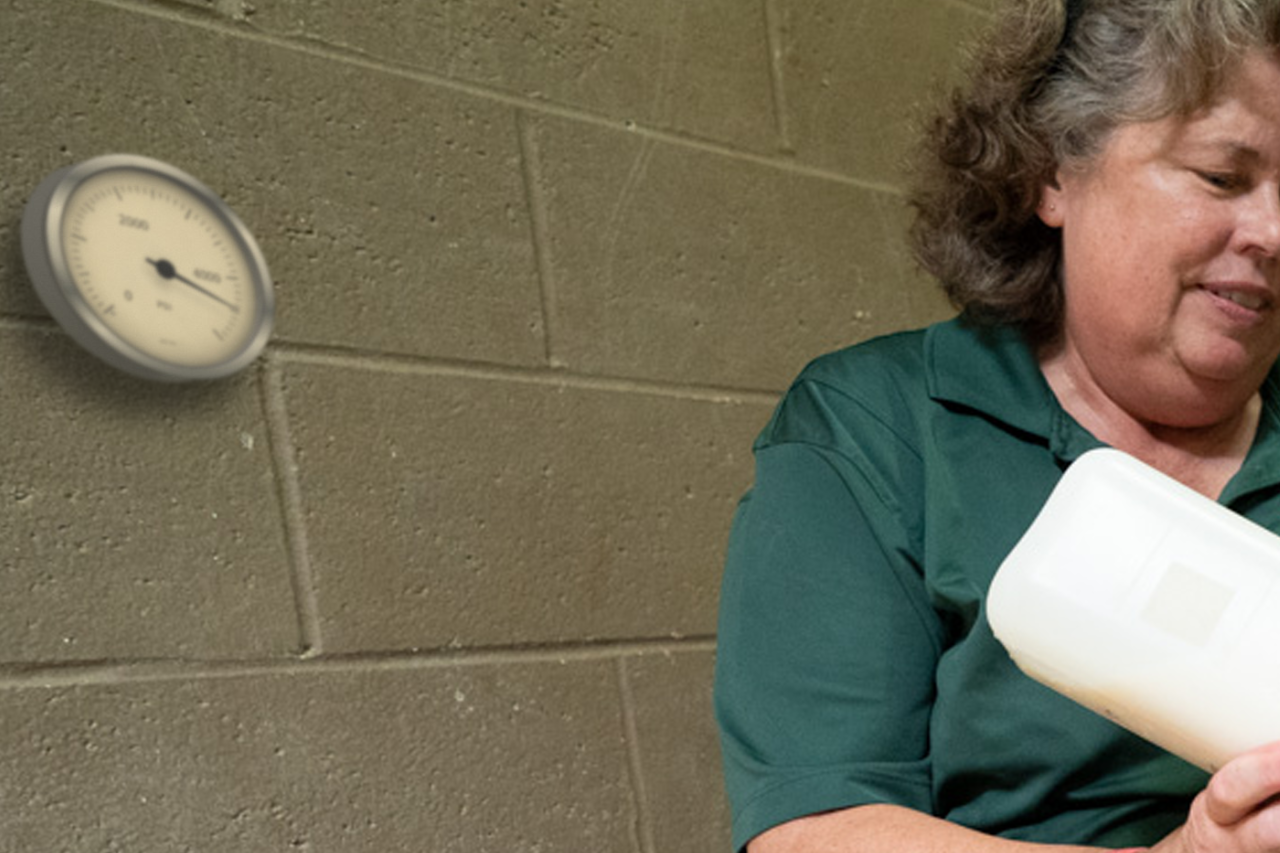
4500 (psi)
